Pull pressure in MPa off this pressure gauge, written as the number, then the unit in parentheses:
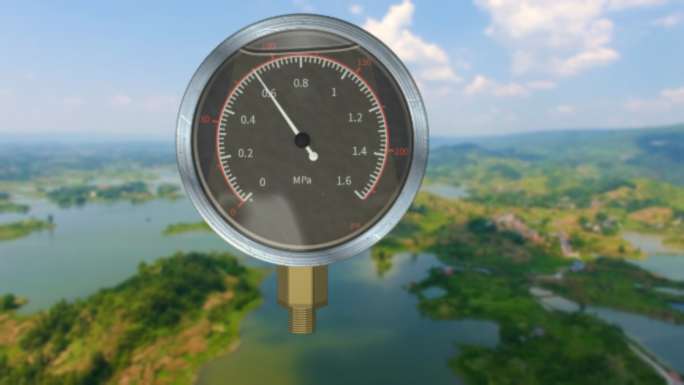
0.6 (MPa)
